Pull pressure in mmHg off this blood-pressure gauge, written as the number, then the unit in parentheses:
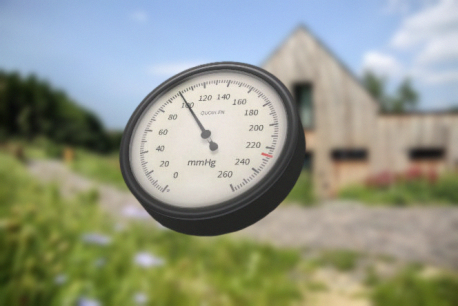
100 (mmHg)
